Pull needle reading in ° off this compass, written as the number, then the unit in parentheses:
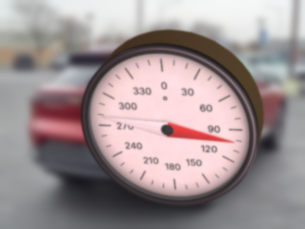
100 (°)
